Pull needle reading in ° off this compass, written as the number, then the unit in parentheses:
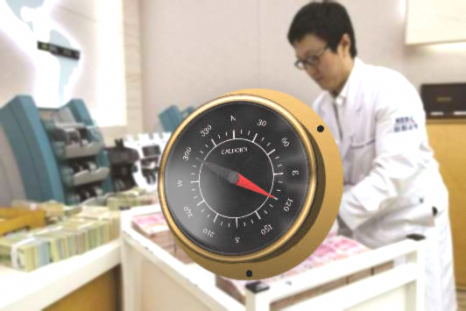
120 (°)
